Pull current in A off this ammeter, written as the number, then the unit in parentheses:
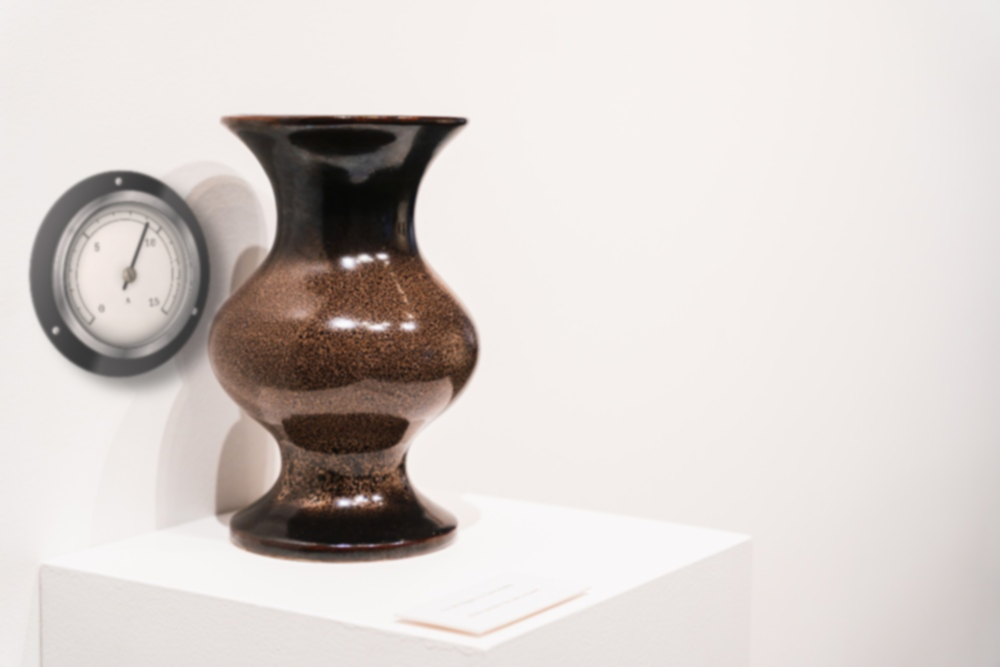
9 (A)
